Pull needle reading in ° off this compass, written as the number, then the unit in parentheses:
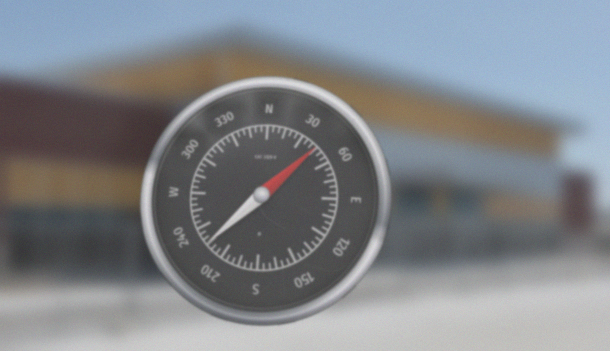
45 (°)
